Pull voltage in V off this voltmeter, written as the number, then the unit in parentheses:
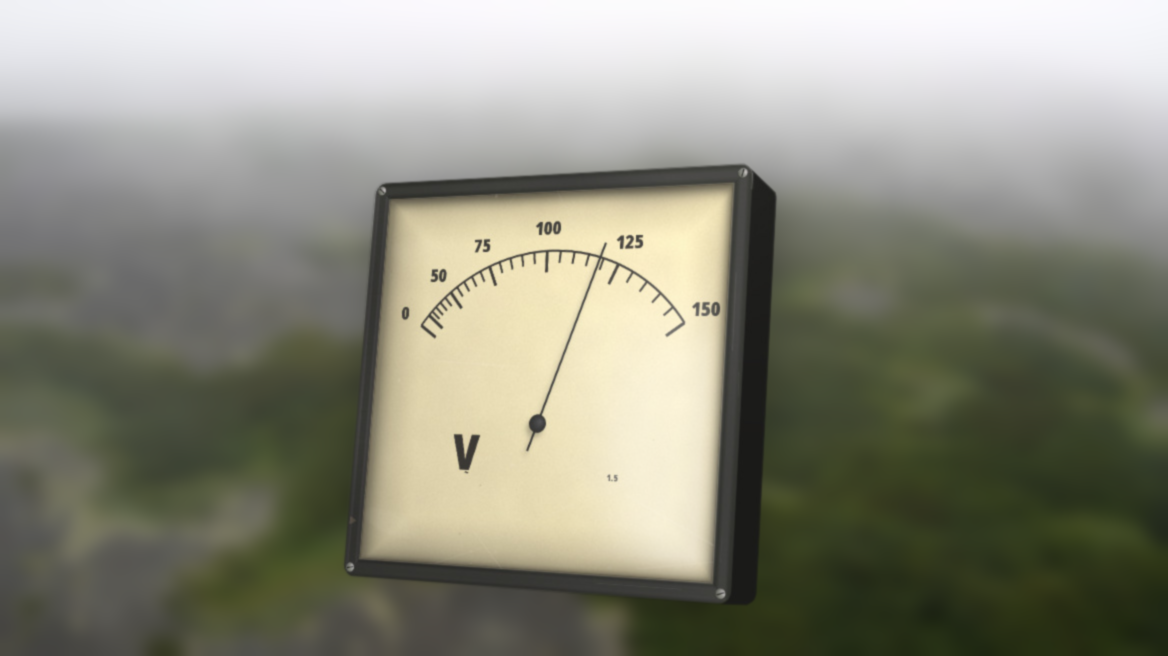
120 (V)
